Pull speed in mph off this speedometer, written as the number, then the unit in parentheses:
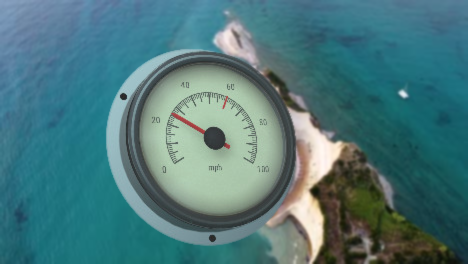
25 (mph)
